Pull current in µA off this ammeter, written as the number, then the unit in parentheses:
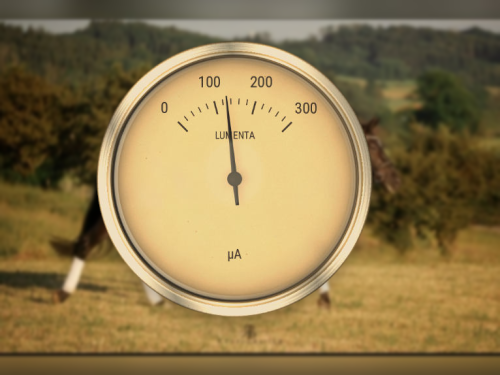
130 (µA)
